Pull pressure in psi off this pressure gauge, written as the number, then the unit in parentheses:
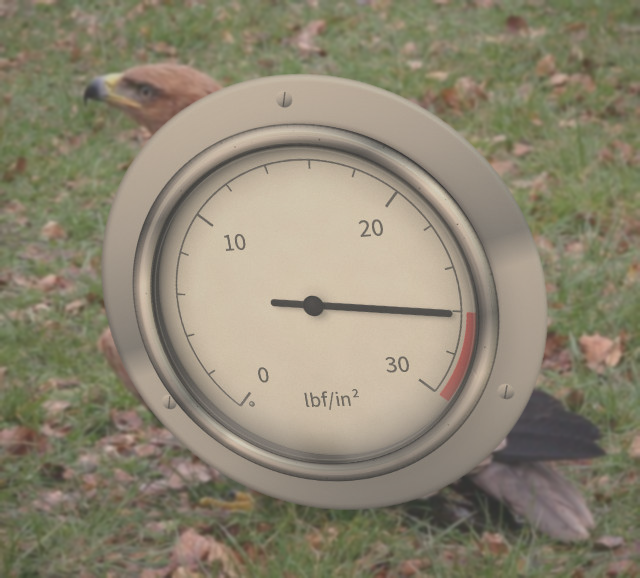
26 (psi)
